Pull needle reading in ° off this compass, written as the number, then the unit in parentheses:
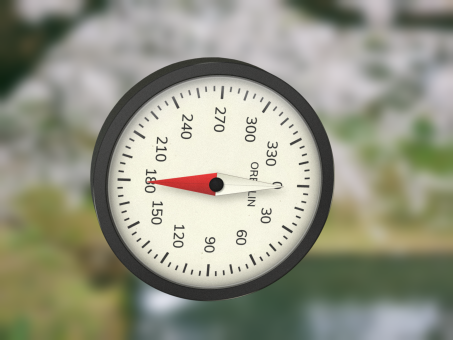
180 (°)
